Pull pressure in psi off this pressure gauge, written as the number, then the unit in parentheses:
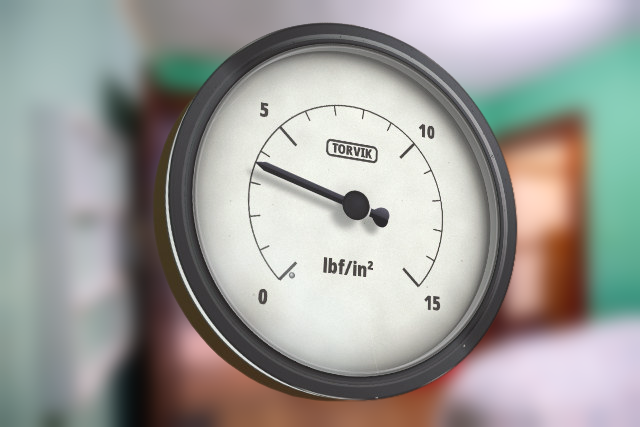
3.5 (psi)
